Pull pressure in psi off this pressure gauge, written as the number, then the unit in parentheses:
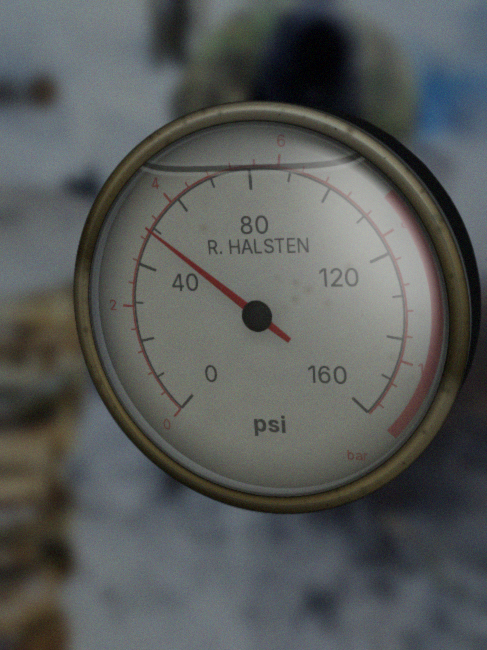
50 (psi)
